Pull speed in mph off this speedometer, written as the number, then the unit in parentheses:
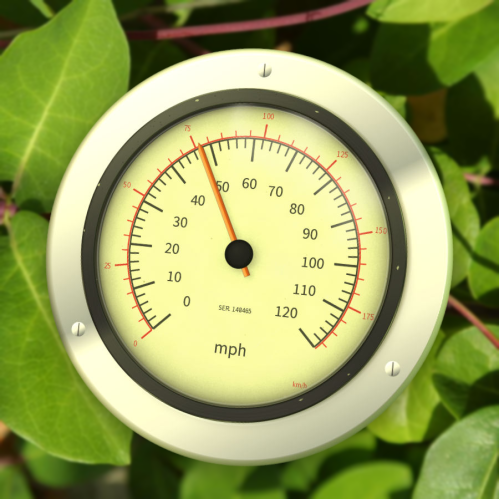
48 (mph)
